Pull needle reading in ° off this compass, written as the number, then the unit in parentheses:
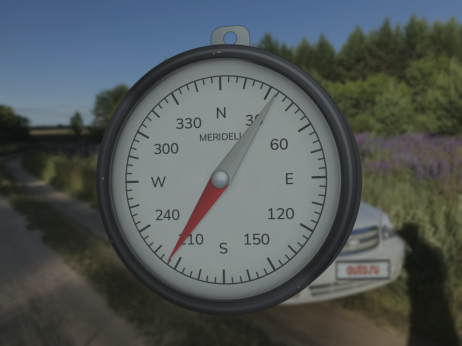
215 (°)
